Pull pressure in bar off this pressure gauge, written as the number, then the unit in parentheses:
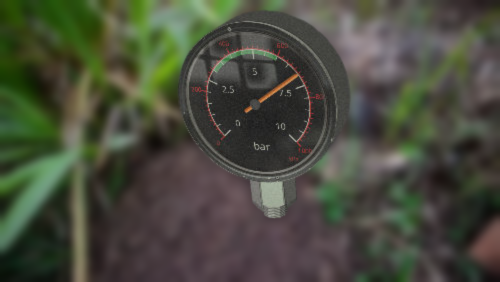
7 (bar)
